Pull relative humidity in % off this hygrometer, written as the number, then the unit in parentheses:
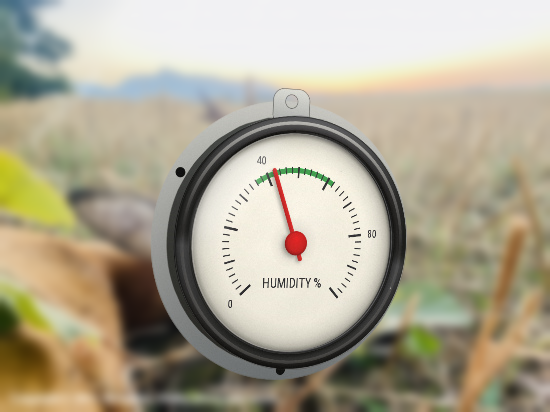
42 (%)
